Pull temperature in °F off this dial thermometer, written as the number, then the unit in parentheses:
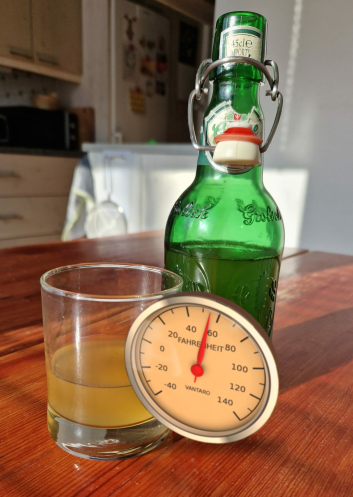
55 (°F)
